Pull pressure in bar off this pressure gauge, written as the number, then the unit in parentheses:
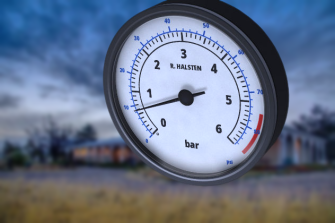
0.6 (bar)
